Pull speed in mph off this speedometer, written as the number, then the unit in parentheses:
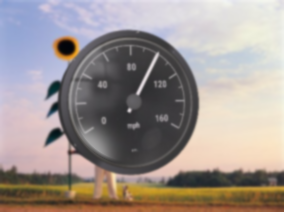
100 (mph)
